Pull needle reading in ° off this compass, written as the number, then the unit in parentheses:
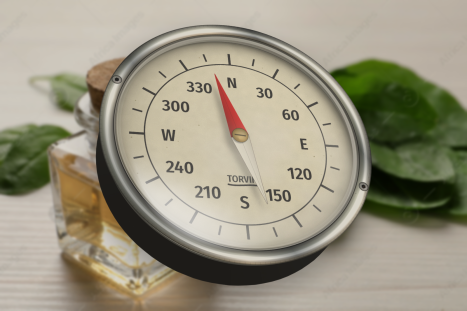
345 (°)
